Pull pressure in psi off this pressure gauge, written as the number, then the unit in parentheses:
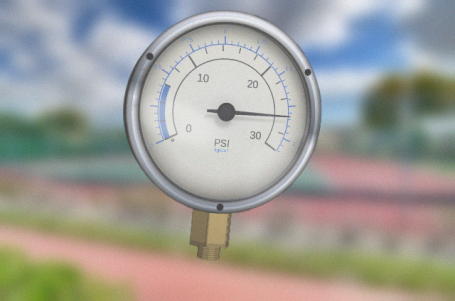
26 (psi)
